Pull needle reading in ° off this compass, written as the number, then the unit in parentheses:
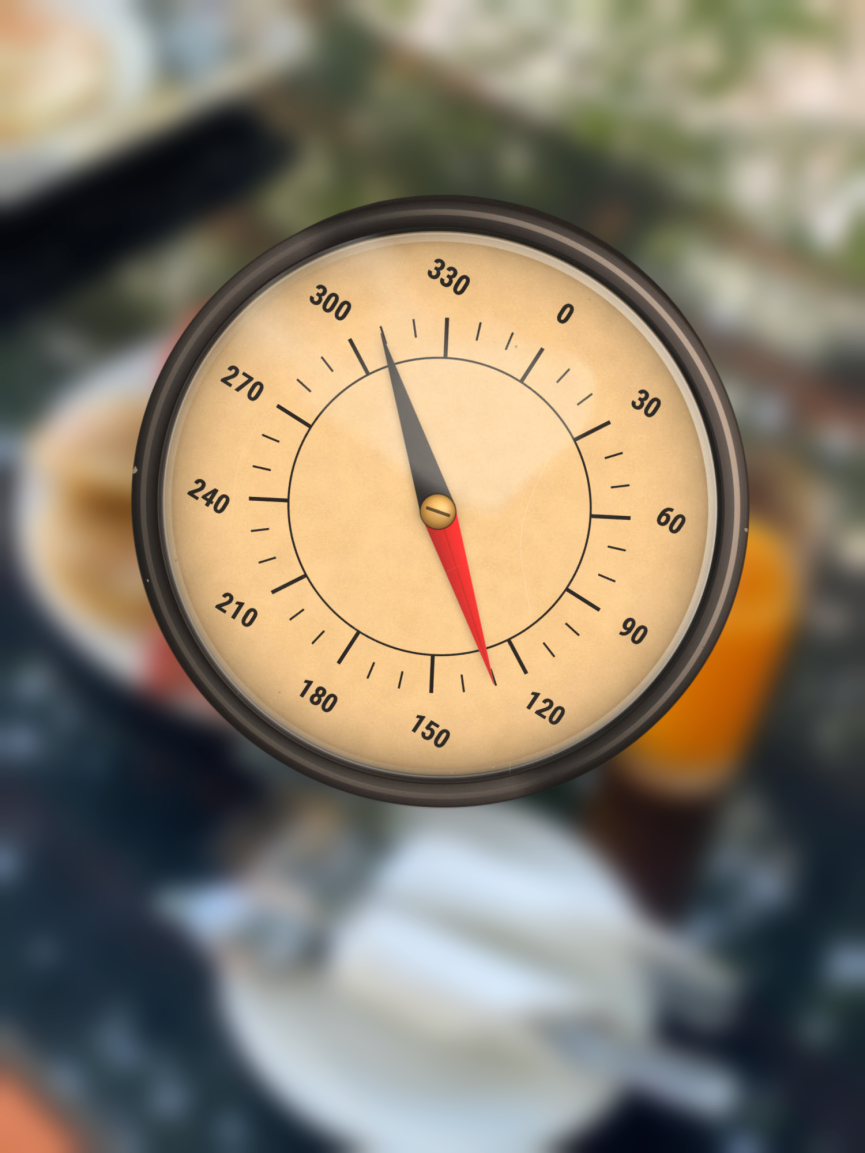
130 (°)
